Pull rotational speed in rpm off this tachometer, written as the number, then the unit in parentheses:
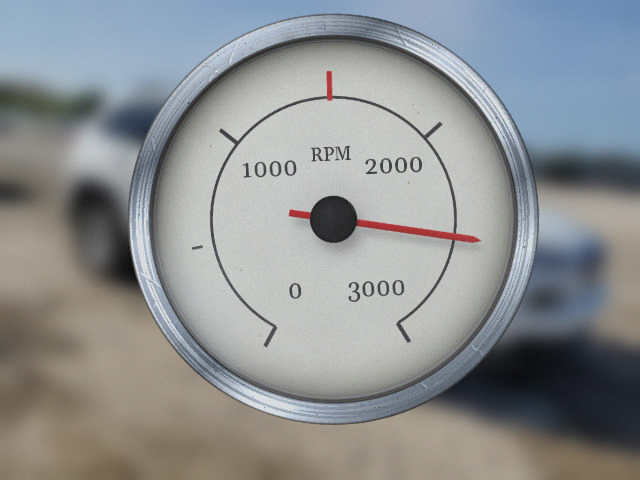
2500 (rpm)
